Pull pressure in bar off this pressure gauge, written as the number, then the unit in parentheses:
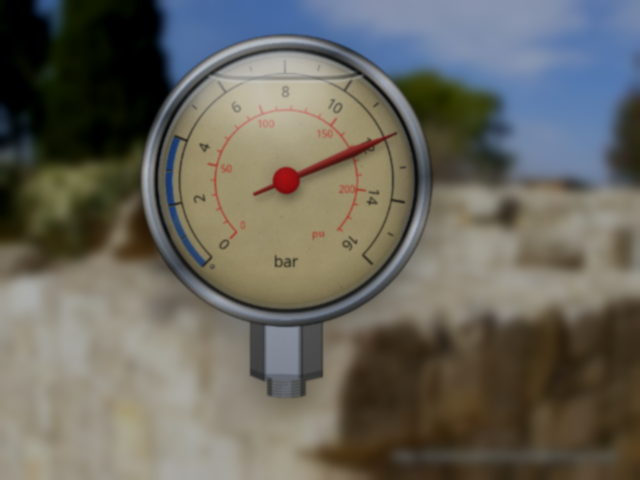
12 (bar)
